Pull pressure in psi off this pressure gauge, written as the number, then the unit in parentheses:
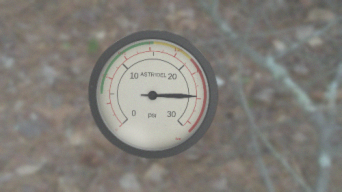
25 (psi)
